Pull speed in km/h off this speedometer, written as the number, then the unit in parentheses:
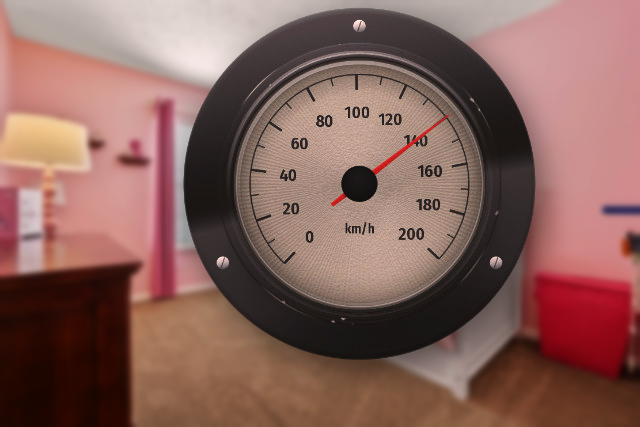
140 (km/h)
